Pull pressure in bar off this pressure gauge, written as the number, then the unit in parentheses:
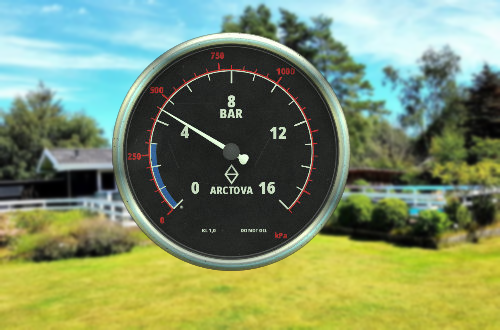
4.5 (bar)
